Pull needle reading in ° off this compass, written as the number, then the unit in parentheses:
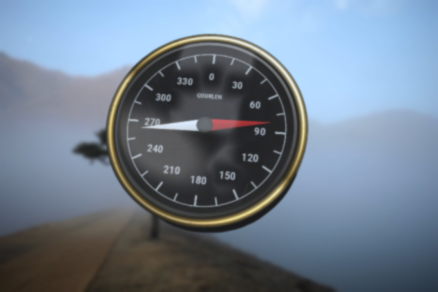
82.5 (°)
